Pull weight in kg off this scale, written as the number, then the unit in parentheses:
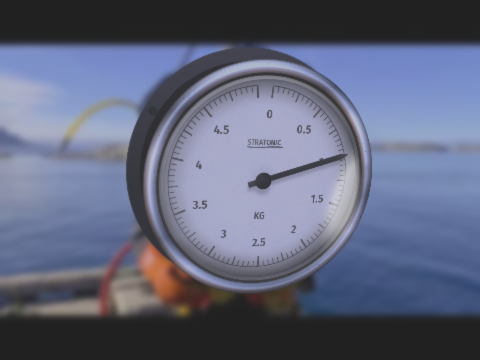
1 (kg)
